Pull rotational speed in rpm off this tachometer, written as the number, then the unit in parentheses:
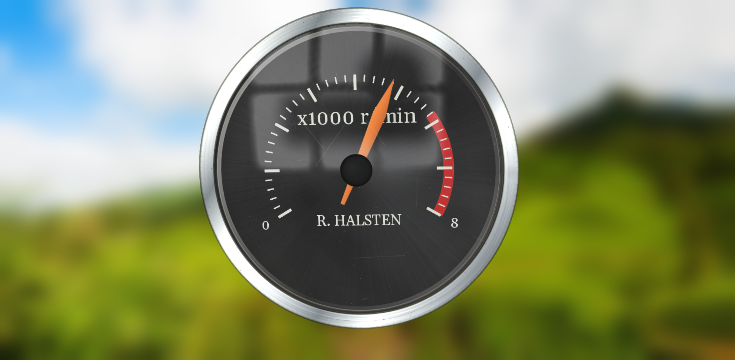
4800 (rpm)
